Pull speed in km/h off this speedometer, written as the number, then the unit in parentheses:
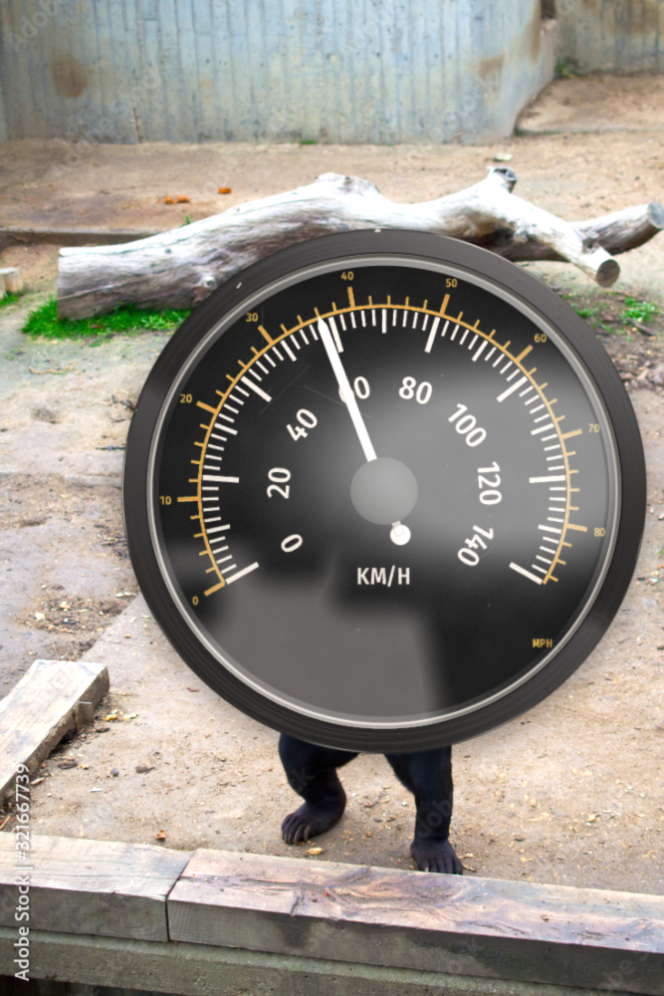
58 (km/h)
